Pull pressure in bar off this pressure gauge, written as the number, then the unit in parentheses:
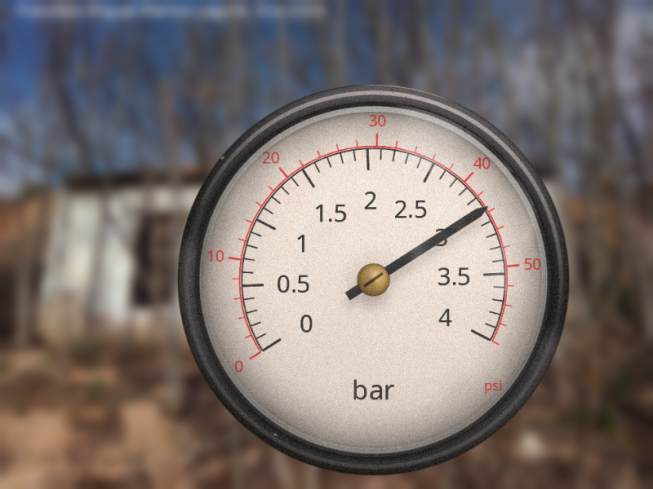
3 (bar)
